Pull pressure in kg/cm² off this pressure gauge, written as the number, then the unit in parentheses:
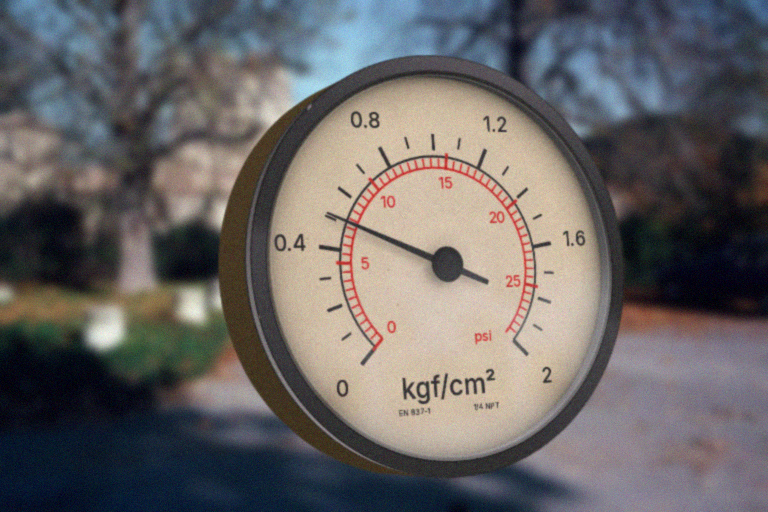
0.5 (kg/cm²)
